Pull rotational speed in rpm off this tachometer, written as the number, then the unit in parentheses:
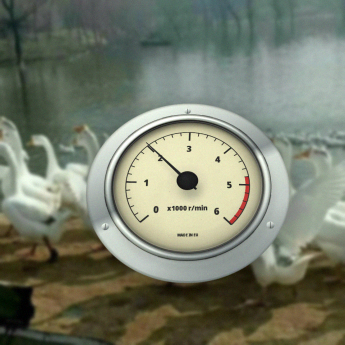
2000 (rpm)
